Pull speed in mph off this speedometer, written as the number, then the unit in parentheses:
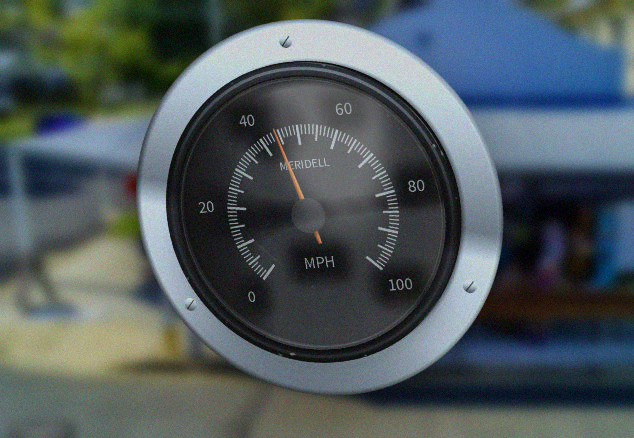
45 (mph)
